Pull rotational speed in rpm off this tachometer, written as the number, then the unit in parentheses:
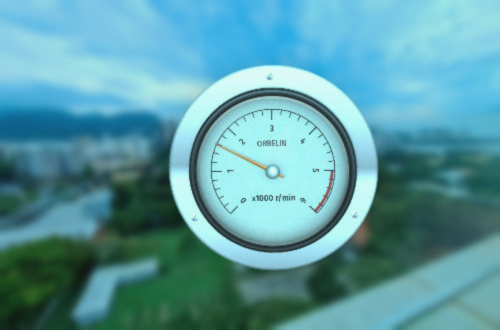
1600 (rpm)
